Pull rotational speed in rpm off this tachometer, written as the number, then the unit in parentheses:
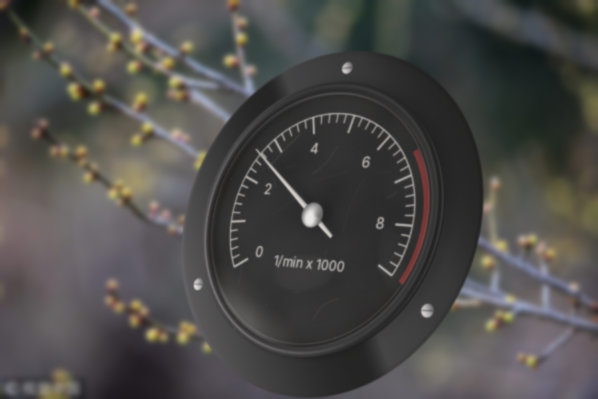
2600 (rpm)
